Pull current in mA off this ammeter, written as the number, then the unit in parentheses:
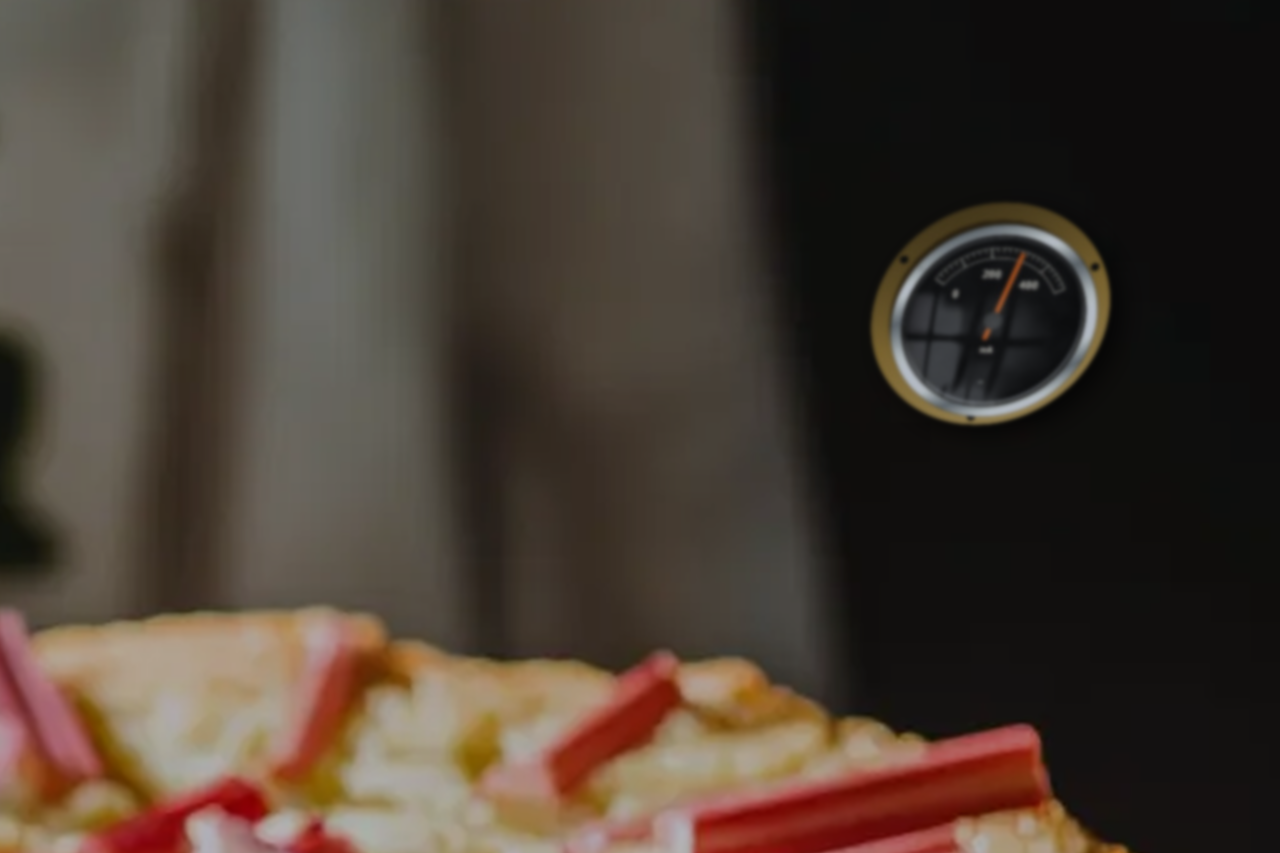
300 (mA)
